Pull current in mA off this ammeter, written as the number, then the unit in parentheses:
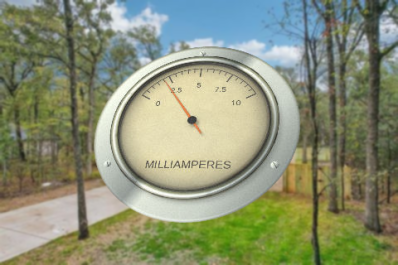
2 (mA)
